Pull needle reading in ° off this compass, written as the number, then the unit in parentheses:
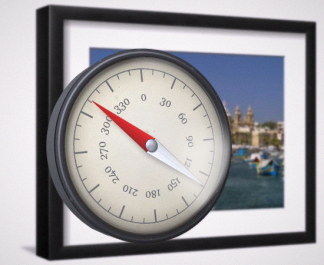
310 (°)
